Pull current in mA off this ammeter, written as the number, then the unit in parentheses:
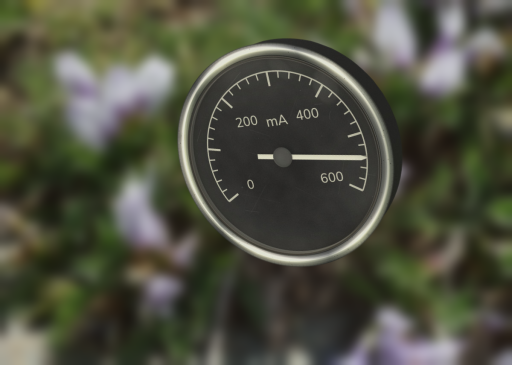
540 (mA)
